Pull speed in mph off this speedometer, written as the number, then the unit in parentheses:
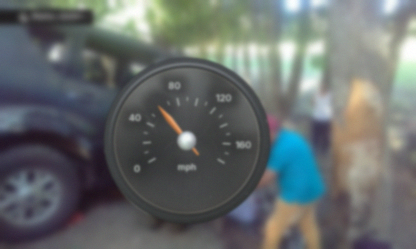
60 (mph)
